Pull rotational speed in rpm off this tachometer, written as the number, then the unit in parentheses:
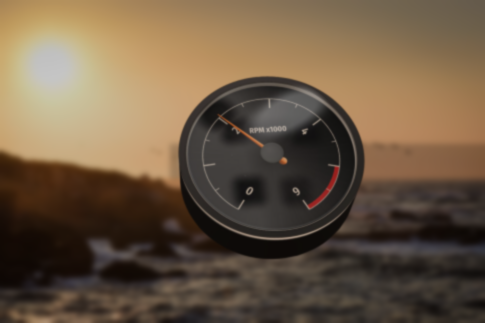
2000 (rpm)
